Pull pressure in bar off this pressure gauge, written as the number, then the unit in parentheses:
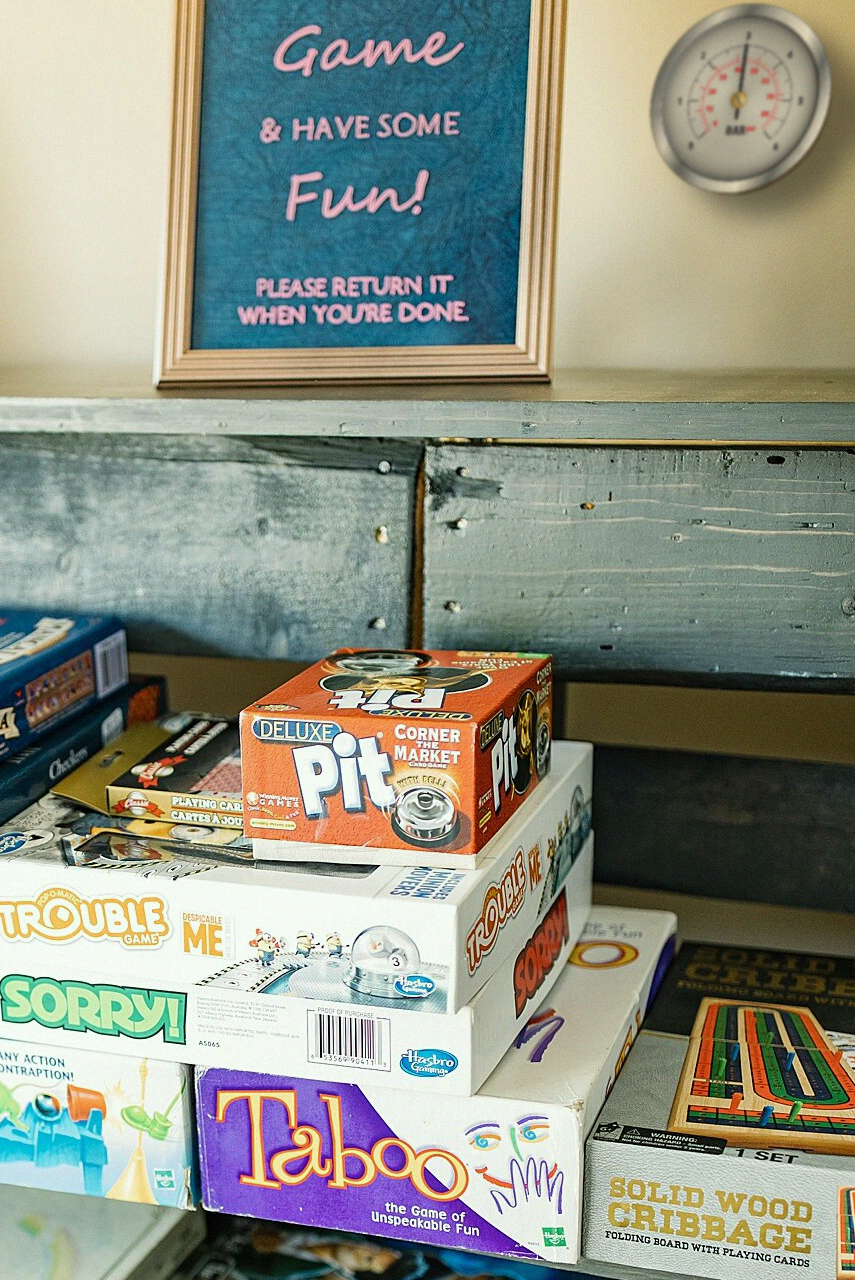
3 (bar)
